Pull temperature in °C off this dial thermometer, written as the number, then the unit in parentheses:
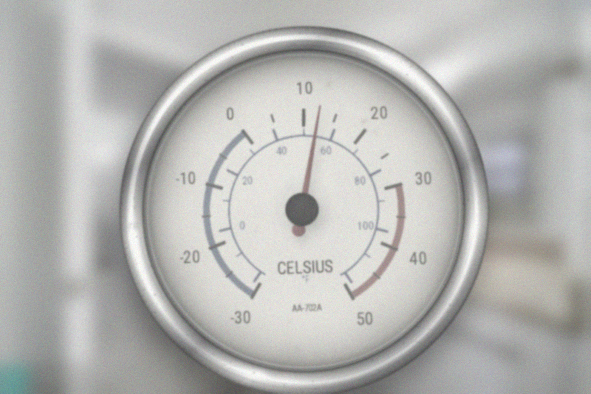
12.5 (°C)
